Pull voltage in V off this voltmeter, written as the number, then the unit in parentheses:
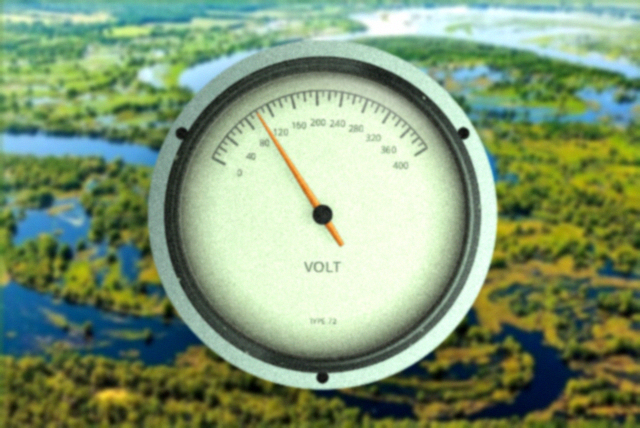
100 (V)
